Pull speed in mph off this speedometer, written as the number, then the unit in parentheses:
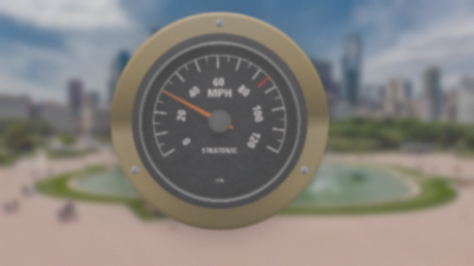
30 (mph)
